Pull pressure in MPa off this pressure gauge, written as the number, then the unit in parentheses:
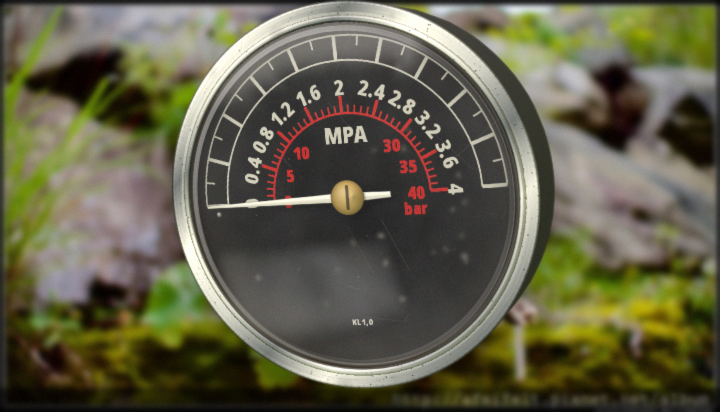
0 (MPa)
